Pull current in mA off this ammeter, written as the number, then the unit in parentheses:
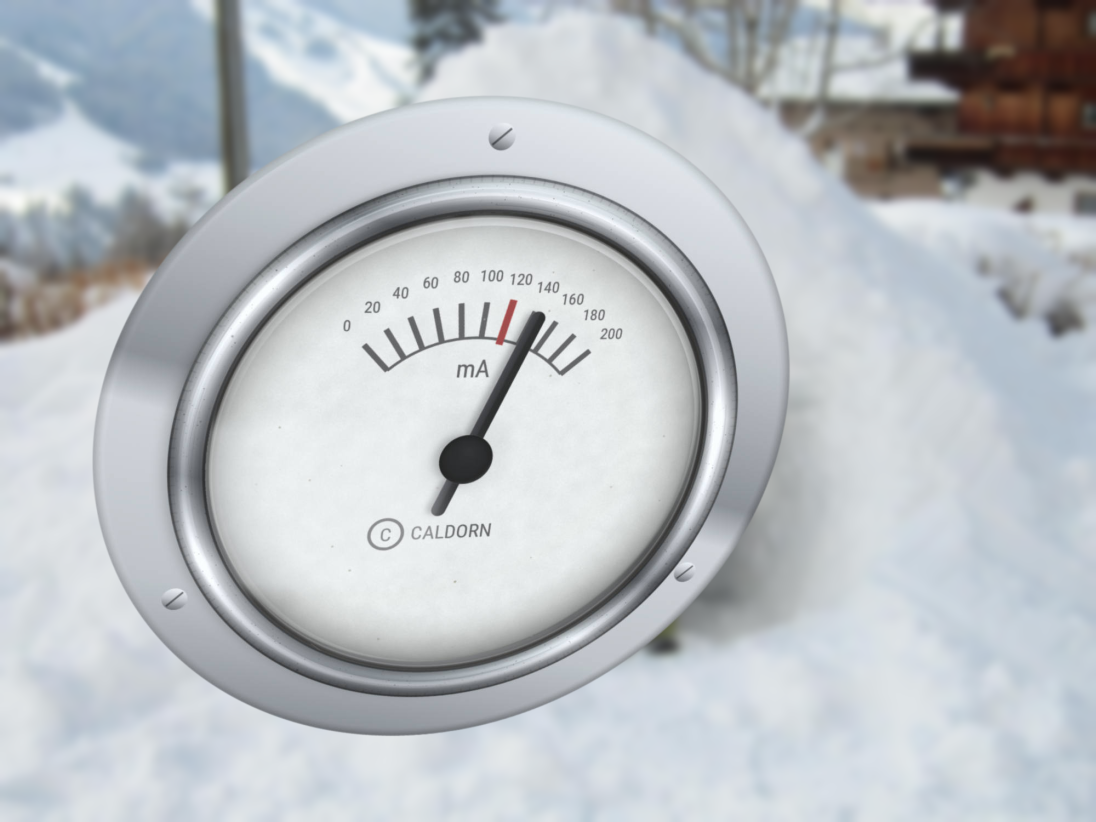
140 (mA)
